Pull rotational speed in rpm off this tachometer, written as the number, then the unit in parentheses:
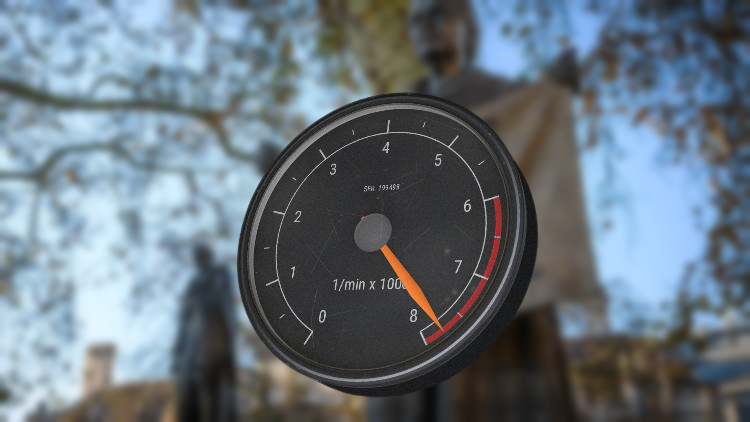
7750 (rpm)
